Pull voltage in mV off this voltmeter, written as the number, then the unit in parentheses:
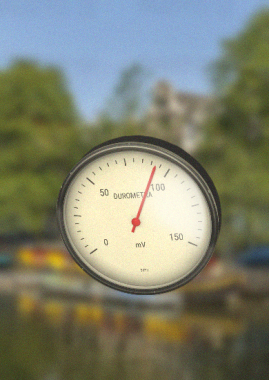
92.5 (mV)
